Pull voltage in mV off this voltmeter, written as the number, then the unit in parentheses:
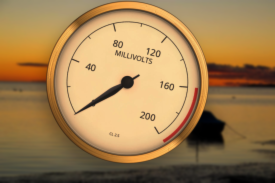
0 (mV)
